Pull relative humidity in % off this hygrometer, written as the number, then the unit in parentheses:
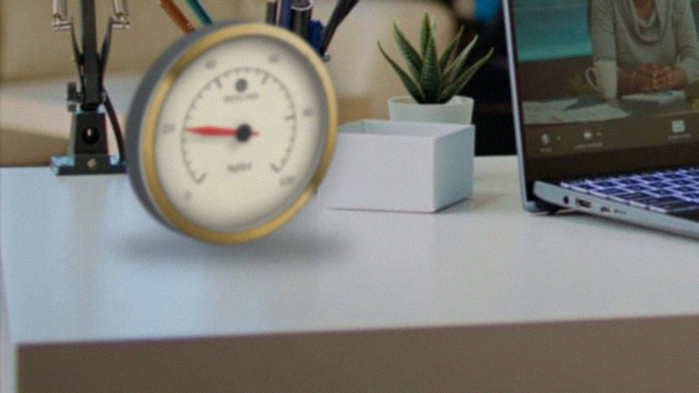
20 (%)
